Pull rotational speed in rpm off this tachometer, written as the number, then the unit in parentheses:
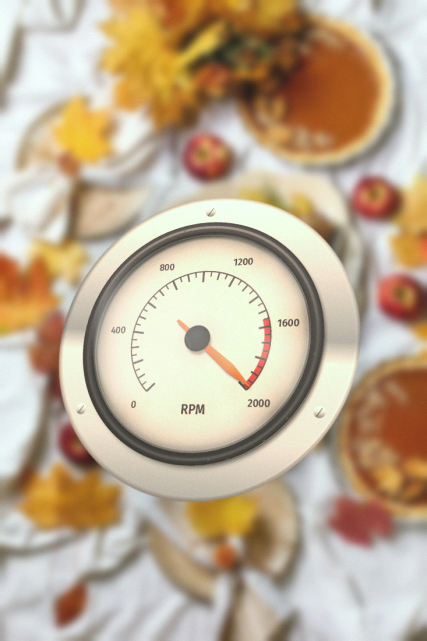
1975 (rpm)
